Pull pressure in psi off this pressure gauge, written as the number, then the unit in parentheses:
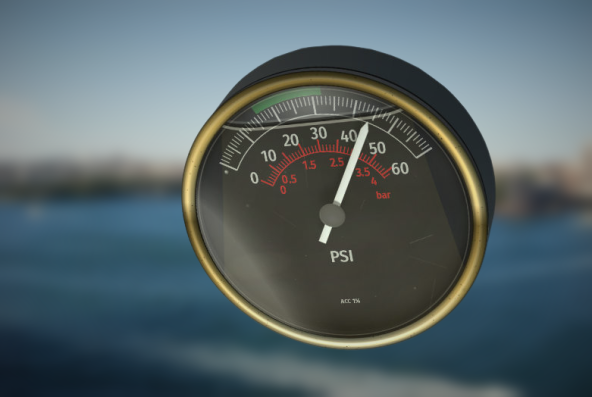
44 (psi)
